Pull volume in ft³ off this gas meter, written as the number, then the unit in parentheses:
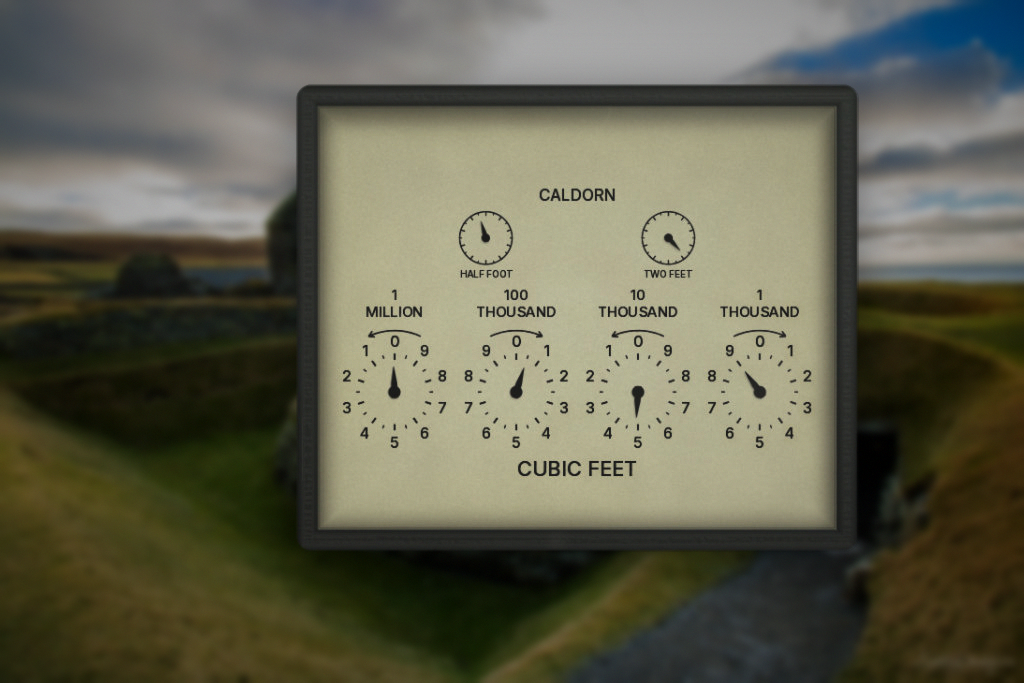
4900 (ft³)
